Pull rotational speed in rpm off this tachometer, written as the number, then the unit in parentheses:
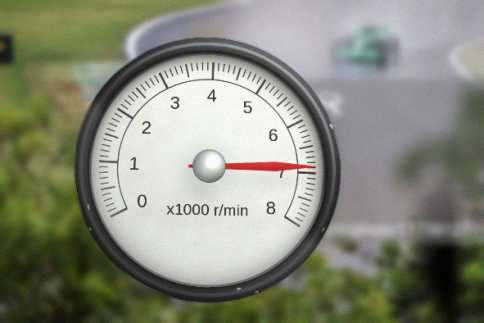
6900 (rpm)
